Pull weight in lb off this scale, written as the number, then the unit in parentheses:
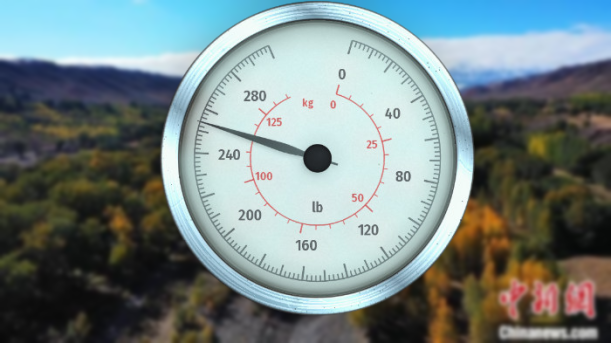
254 (lb)
